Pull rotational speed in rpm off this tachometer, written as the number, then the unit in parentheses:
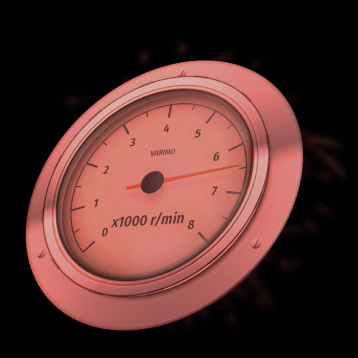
6500 (rpm)
